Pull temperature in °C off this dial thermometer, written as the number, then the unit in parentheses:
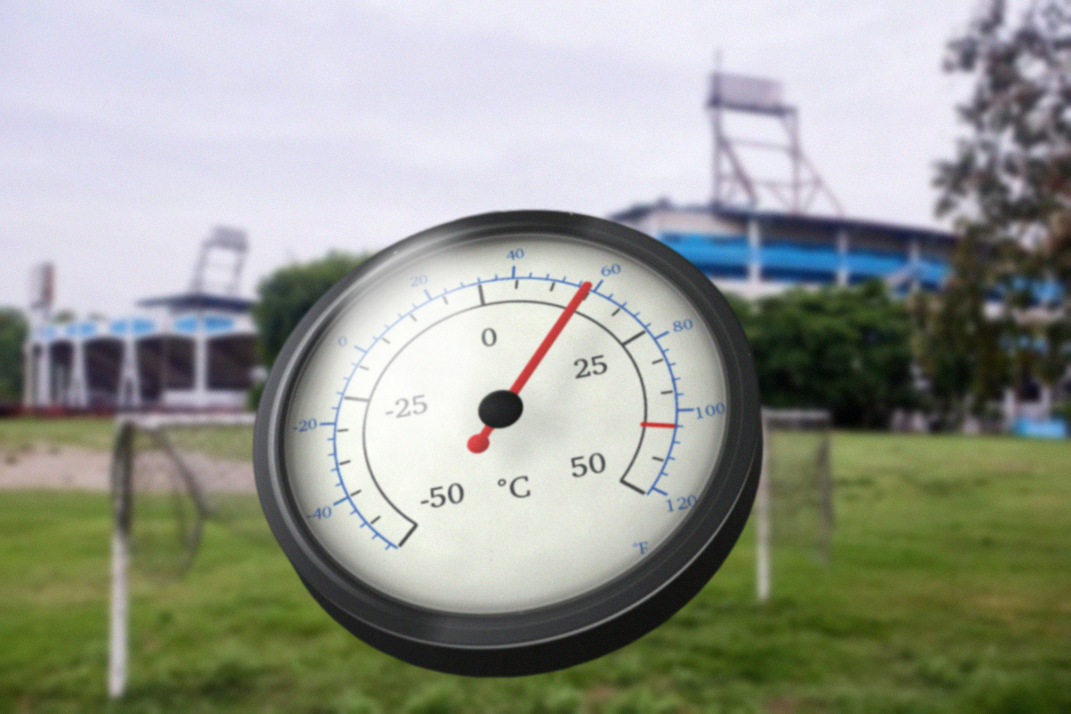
15 (°C)
